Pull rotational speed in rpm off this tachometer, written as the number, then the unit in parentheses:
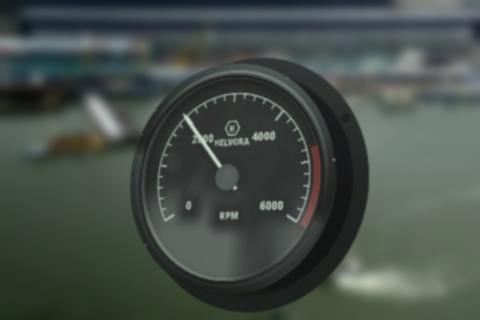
2000 (rpm)
